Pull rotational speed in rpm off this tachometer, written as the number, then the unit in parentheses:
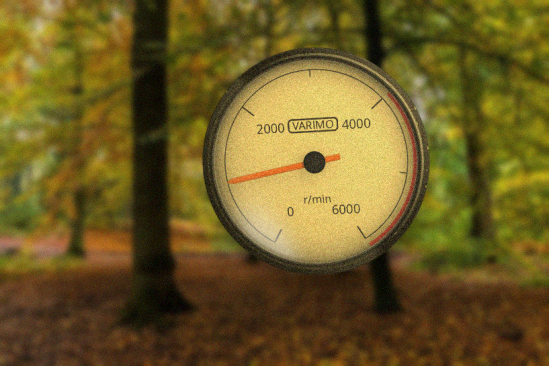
1000 (rpm)
